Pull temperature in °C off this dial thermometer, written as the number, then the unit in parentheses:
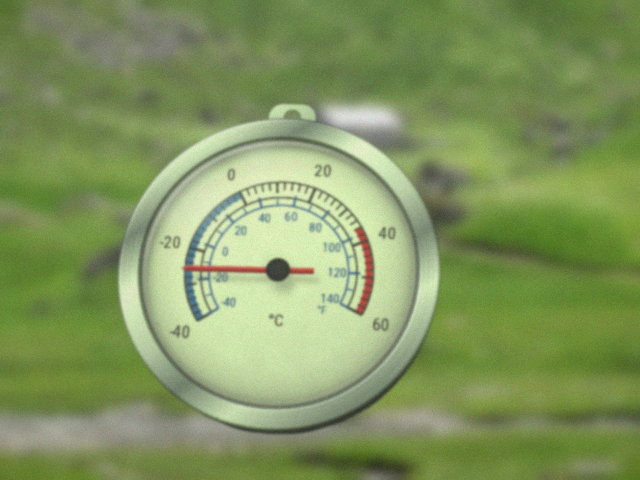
-26 (°C)
